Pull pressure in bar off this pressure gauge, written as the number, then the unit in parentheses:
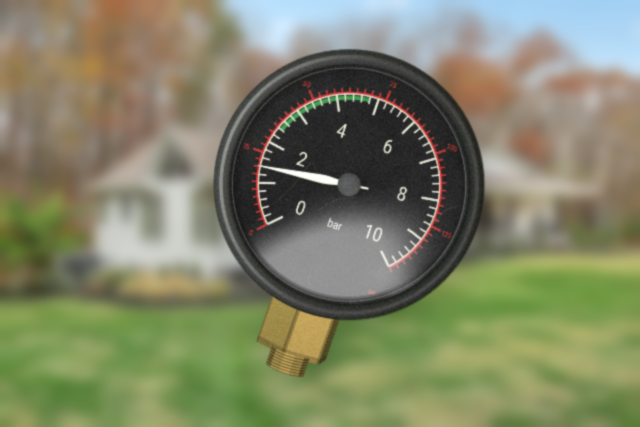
1.4 (bar)
